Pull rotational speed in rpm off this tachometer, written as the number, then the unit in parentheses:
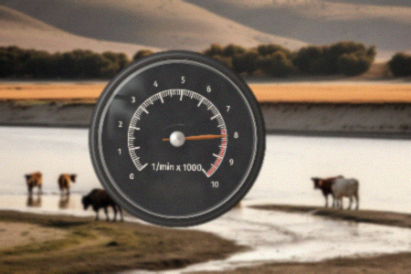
8000 (rpm)
